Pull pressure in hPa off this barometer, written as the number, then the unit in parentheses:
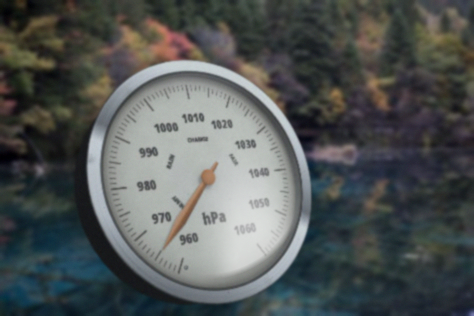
965 (hPa)
